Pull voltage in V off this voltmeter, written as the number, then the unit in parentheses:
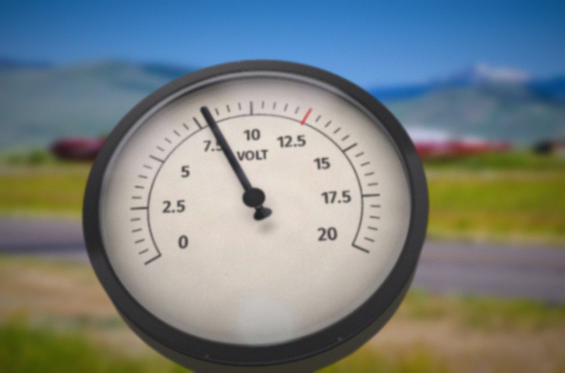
8 (V)
